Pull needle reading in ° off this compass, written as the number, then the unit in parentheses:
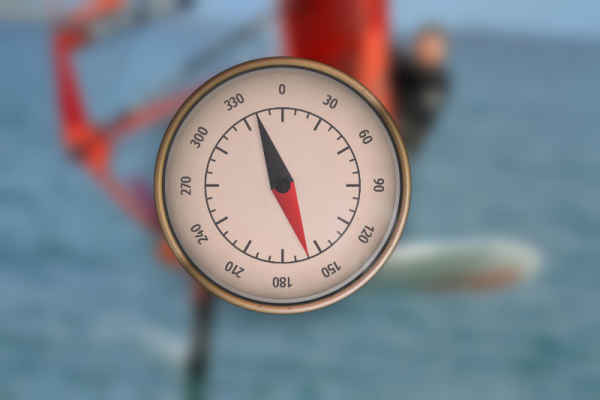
160 (°)
